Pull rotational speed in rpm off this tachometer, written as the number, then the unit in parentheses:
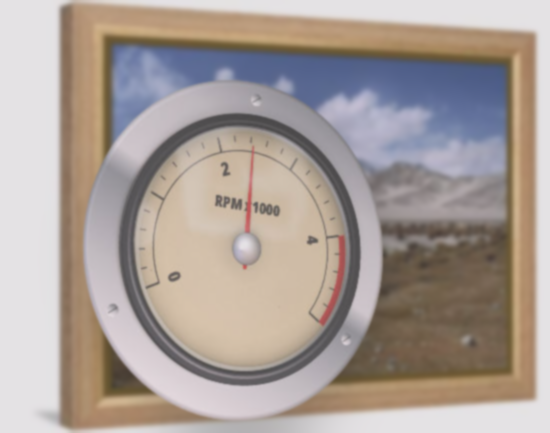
2400 (rpm)
